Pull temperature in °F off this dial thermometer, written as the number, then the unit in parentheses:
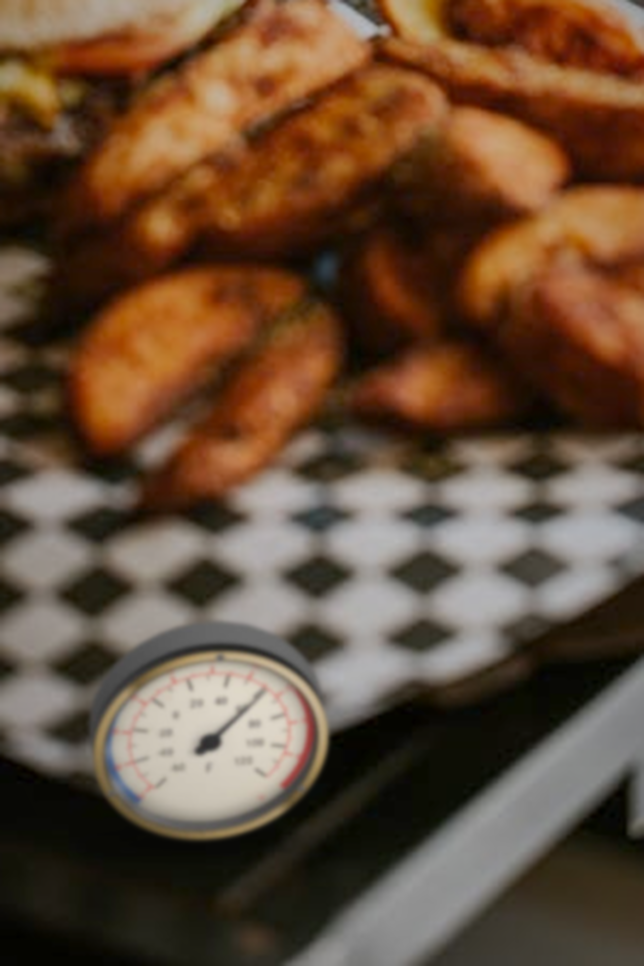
60 (°F)
